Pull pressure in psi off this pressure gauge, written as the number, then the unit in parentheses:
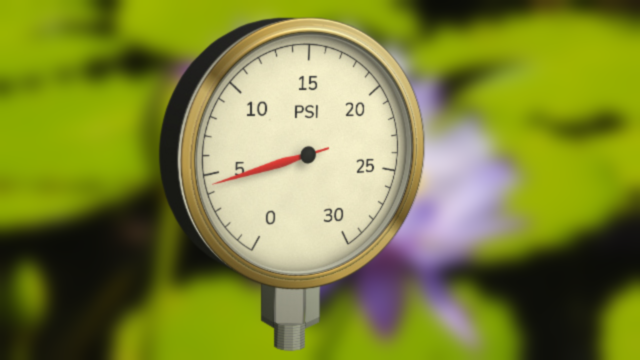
4.5 (psi)
